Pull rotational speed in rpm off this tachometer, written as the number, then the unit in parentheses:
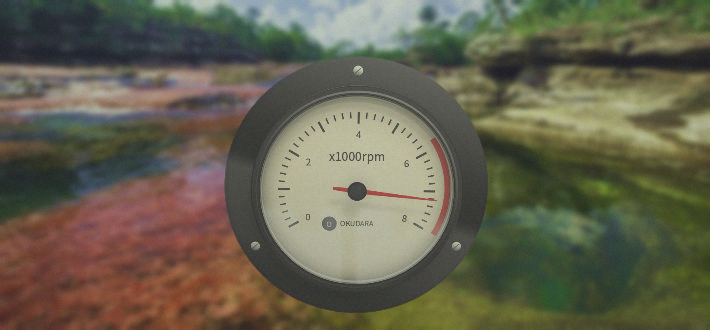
7200 (rpm)
